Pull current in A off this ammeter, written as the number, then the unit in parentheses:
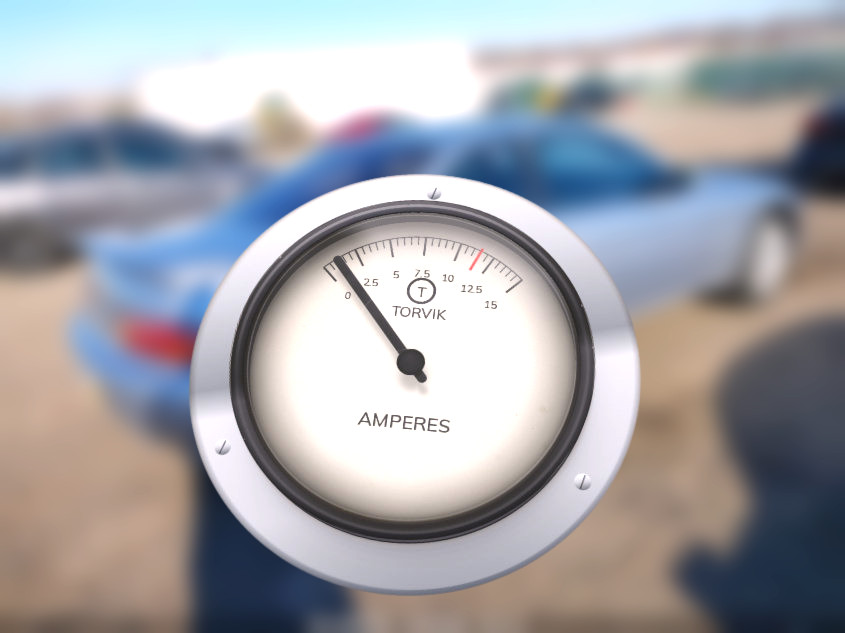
1 (A)
